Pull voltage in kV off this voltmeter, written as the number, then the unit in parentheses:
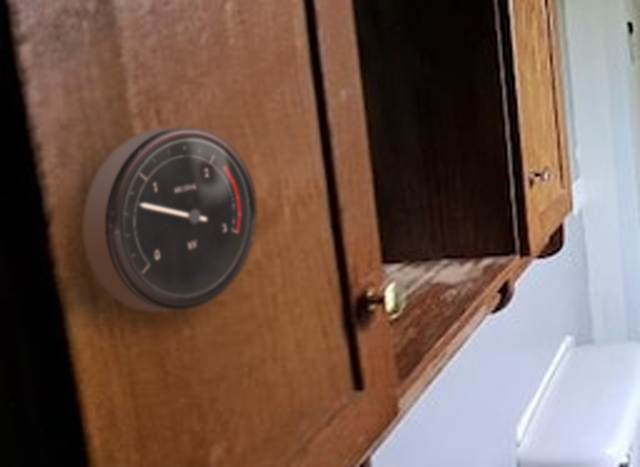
0.7 (kV)
